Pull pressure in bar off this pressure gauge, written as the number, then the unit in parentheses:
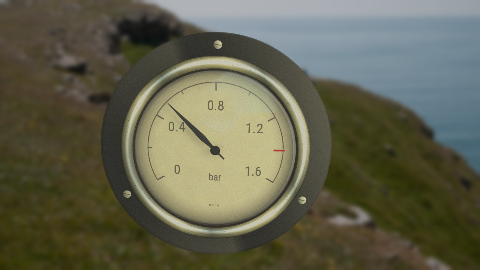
0.5 (bar)
